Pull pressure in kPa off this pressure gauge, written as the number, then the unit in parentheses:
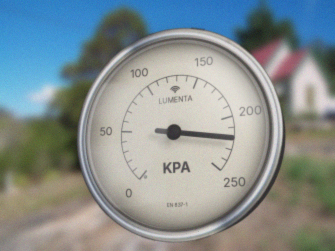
220 (kPa)
